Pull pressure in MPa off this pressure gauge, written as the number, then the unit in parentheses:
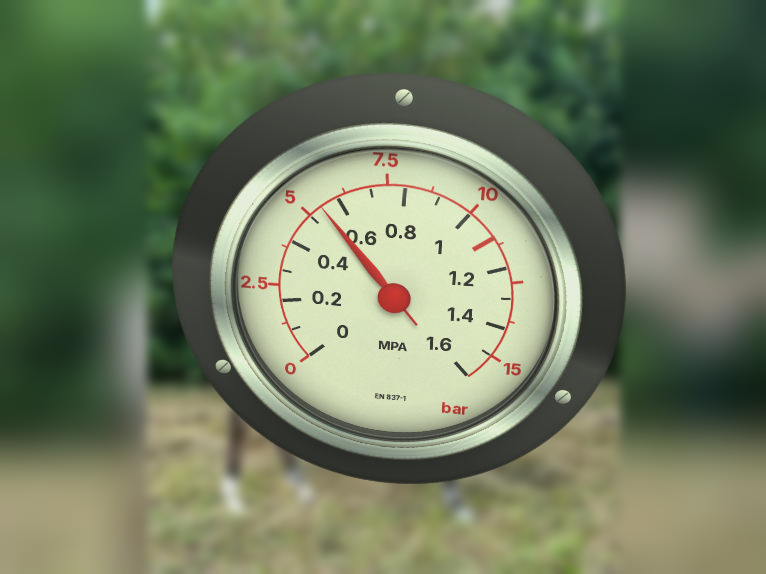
0.55 (MPa)
